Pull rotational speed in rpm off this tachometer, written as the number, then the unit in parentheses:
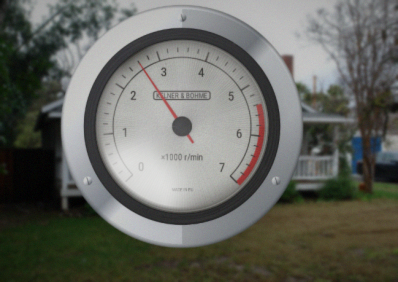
2600 (rpm)
